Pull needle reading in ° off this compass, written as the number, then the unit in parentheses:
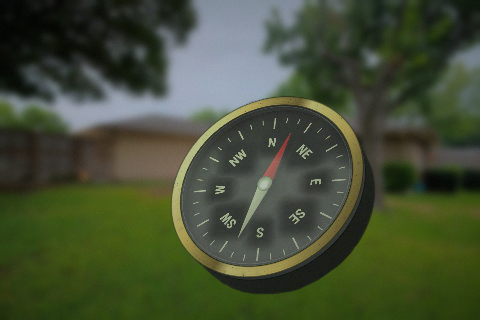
20 (°)
